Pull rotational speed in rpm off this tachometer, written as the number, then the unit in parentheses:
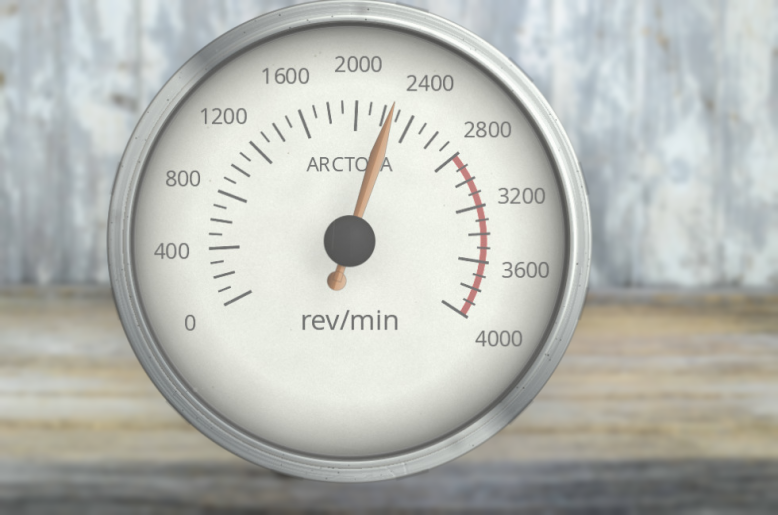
2250 (rpm)
